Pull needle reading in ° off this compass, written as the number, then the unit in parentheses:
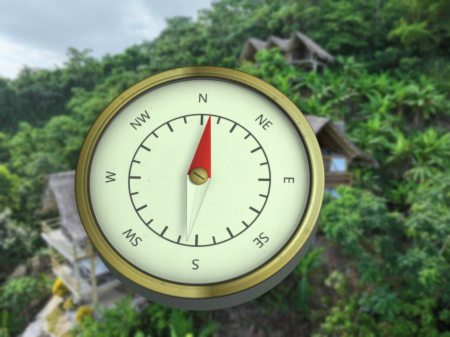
7.5 (°)
